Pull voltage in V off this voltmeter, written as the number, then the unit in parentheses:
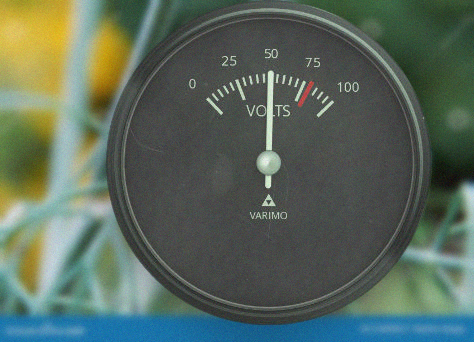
50 (V)
